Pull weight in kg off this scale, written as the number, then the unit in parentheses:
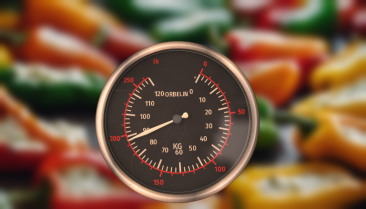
88 (kg)
